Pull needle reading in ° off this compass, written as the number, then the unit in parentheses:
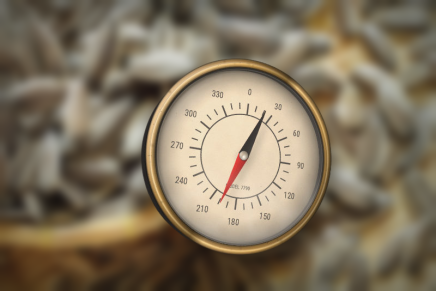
200 (°)
